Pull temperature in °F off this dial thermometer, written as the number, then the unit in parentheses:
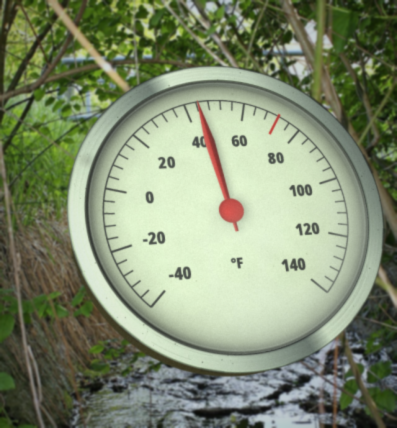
44 (°F)
